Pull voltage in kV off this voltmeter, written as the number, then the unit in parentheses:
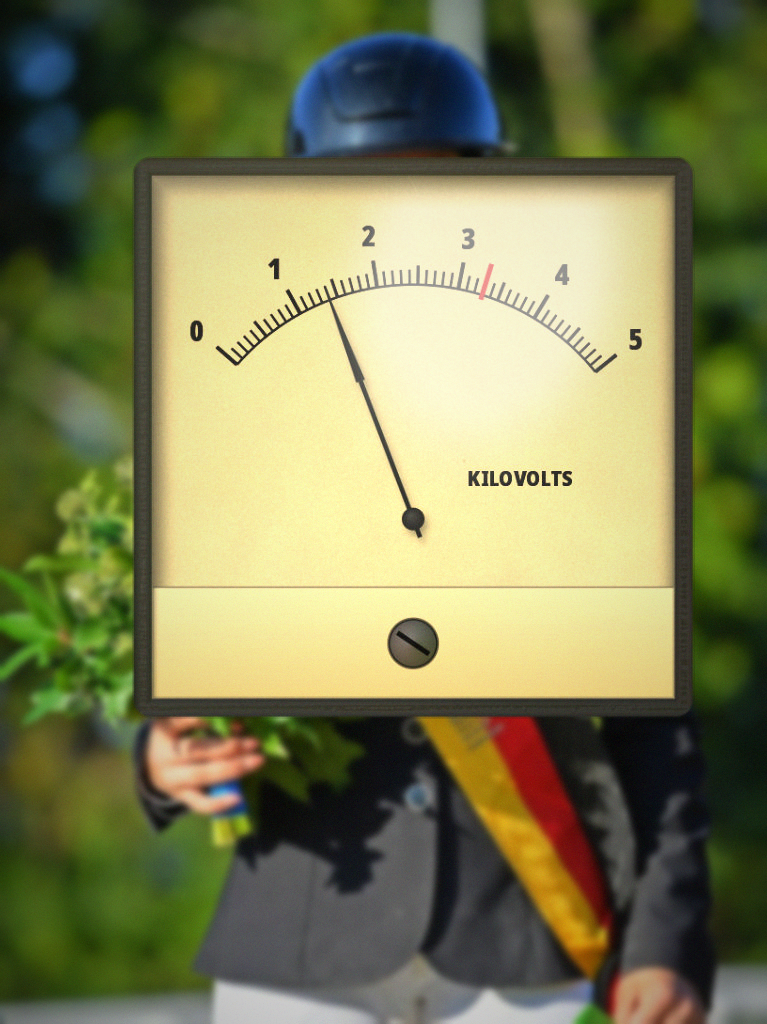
1.4 (kV)
